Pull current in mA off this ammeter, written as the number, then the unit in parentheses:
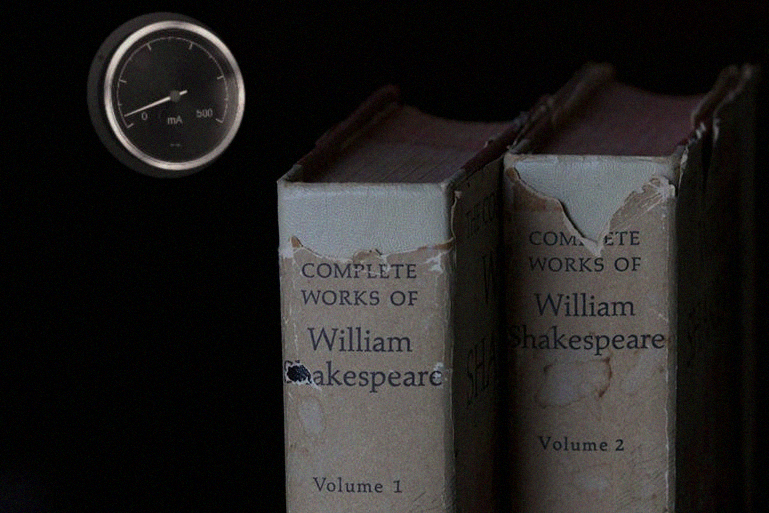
25 (mA)
